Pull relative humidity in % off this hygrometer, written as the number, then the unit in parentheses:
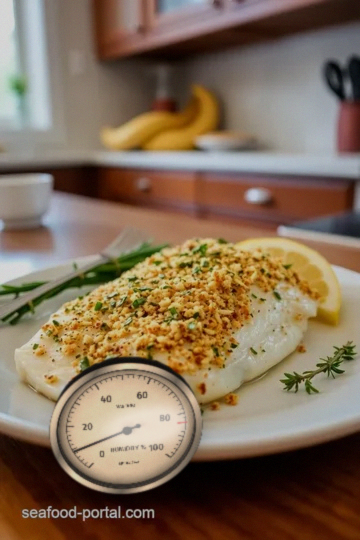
10 (%)
